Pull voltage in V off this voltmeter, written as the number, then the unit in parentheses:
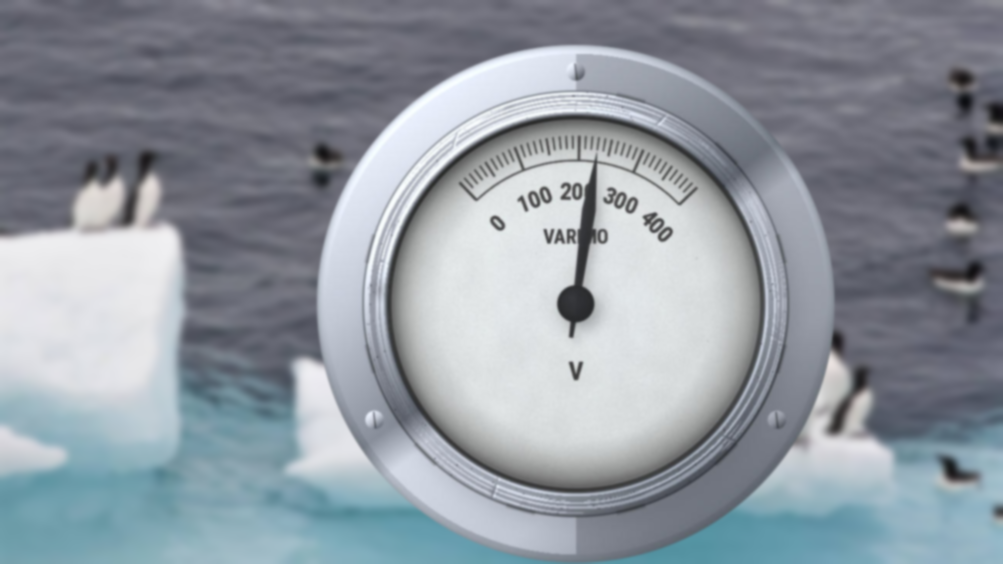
230 (V)
